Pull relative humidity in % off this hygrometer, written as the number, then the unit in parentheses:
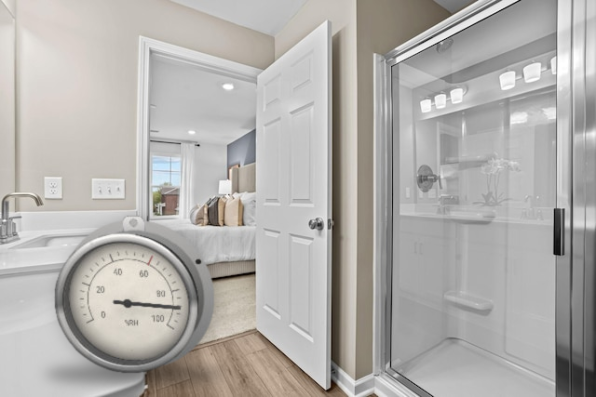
88 (%)
